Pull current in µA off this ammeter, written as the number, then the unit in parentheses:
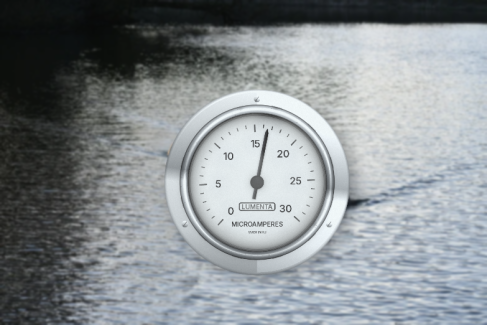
16.5 (µA)
